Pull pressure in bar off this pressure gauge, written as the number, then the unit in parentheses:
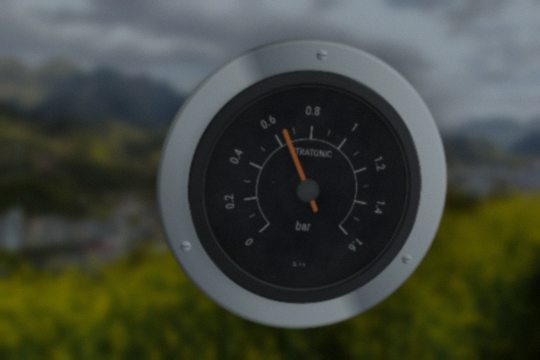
0.65 (bar)
